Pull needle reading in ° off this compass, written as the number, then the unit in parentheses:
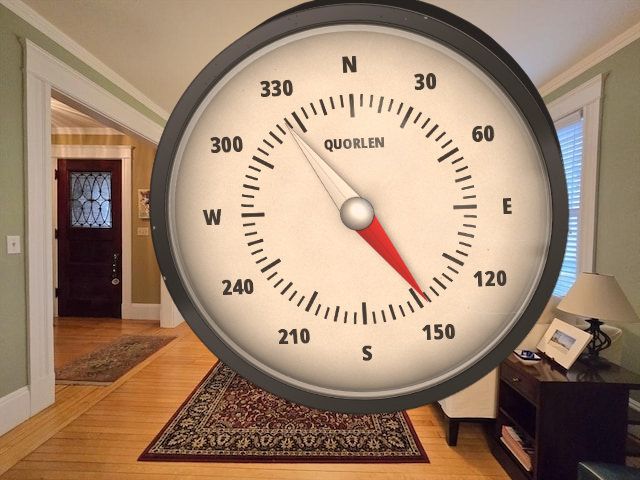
145 (°)
